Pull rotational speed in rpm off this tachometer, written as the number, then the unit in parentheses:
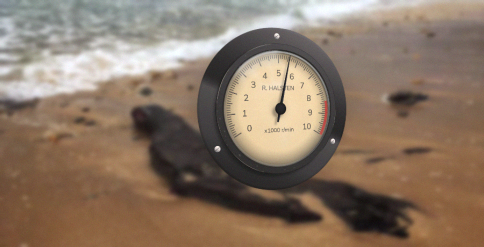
5500 (rpm)
